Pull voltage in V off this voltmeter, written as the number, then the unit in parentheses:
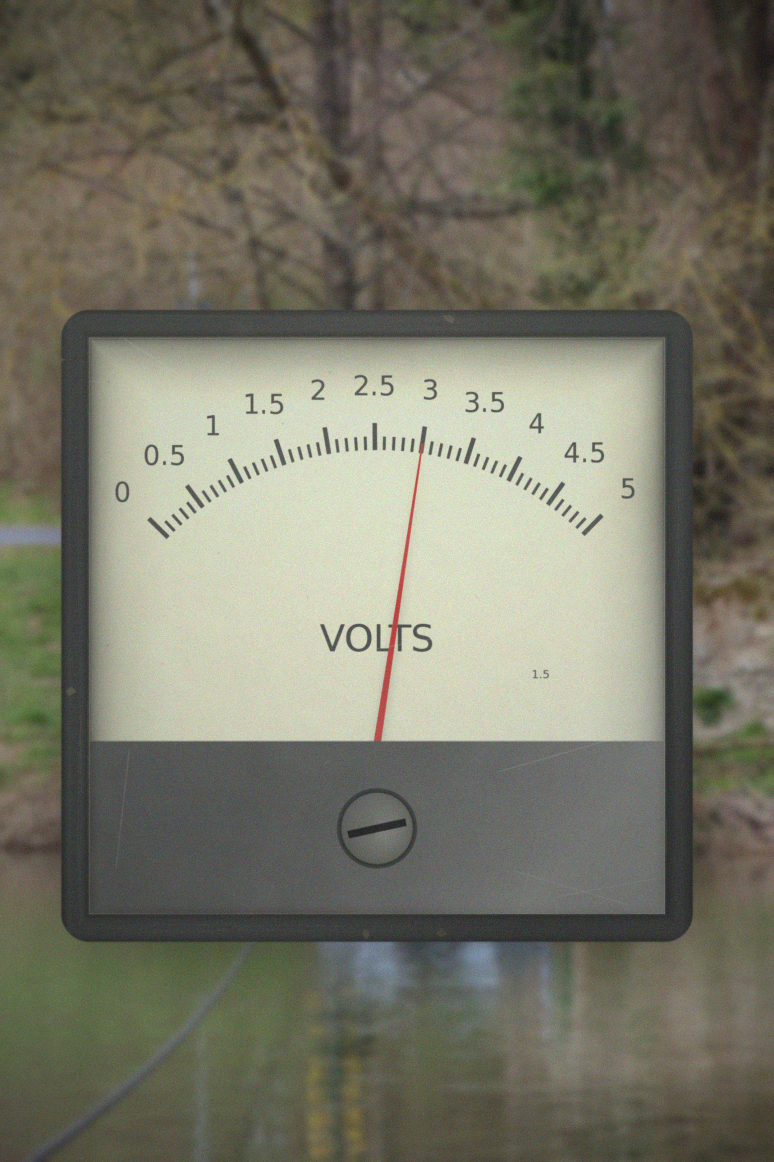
3 (V)
